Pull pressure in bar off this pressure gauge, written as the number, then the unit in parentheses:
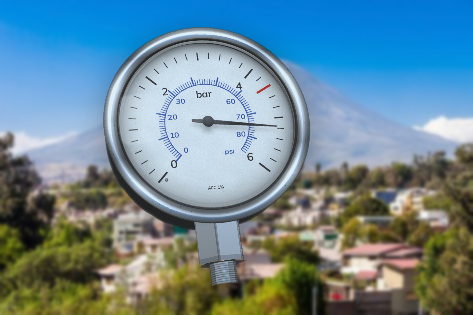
5.2 (bar)
